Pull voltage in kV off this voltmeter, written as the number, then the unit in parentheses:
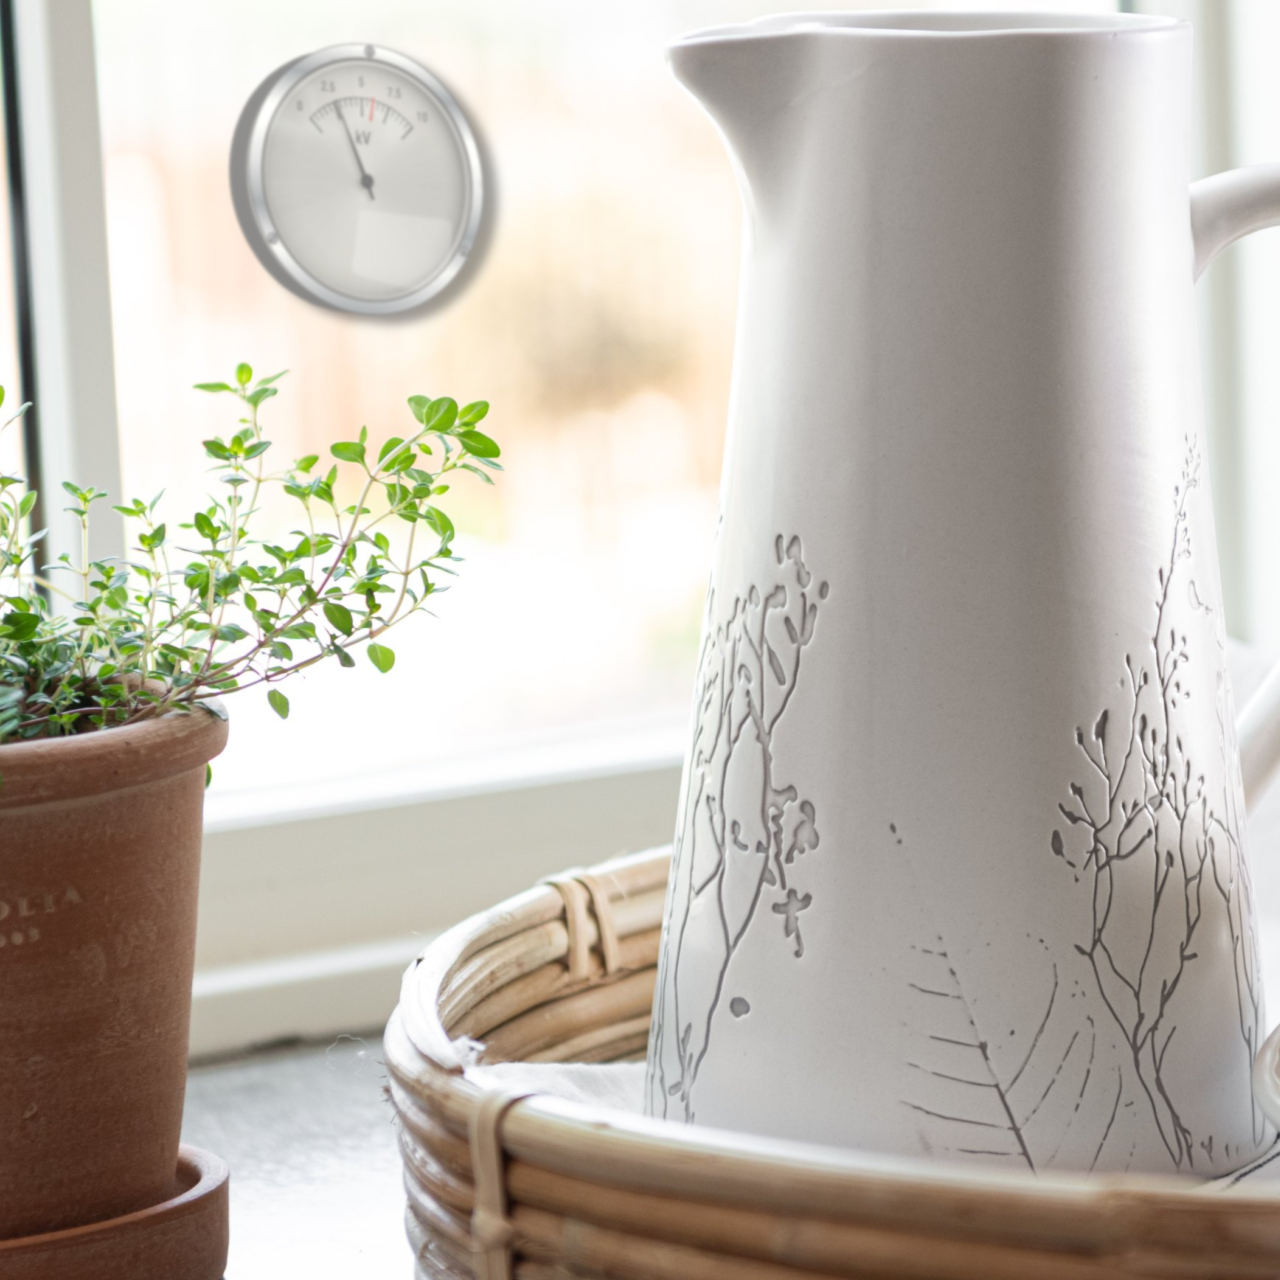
2.5 (kV)
